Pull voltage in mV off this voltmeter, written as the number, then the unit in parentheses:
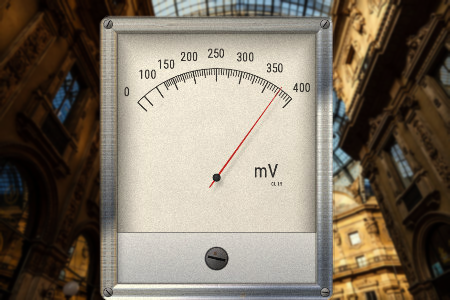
375 (mV)
